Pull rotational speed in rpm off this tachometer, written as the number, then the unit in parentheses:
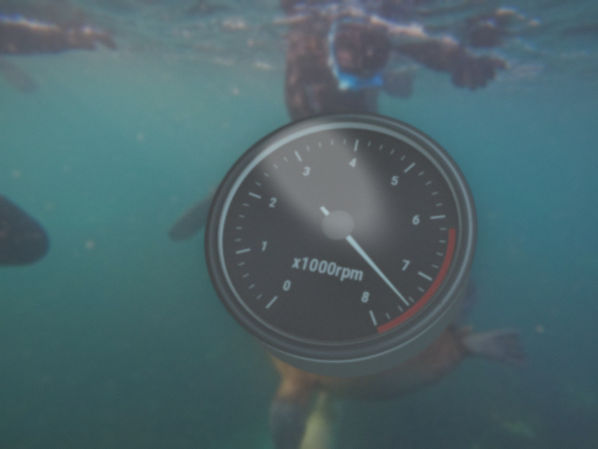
7500 (rpm)
